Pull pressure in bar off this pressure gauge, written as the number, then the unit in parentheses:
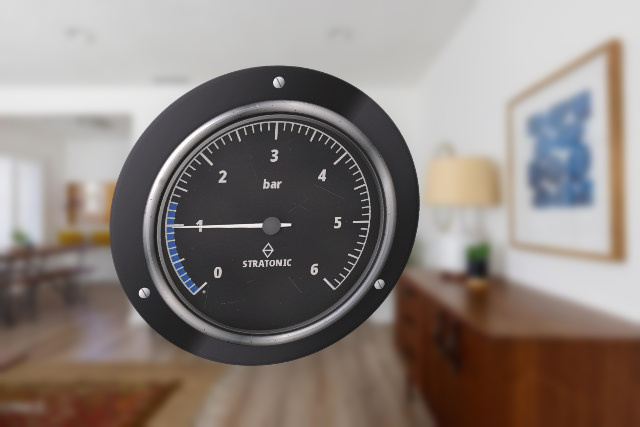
1 (bar)
